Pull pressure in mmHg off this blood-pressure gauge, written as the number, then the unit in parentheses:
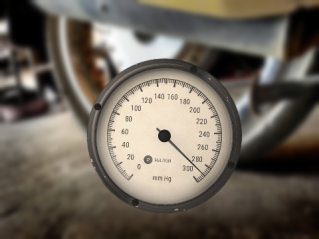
290 (mmHg)
